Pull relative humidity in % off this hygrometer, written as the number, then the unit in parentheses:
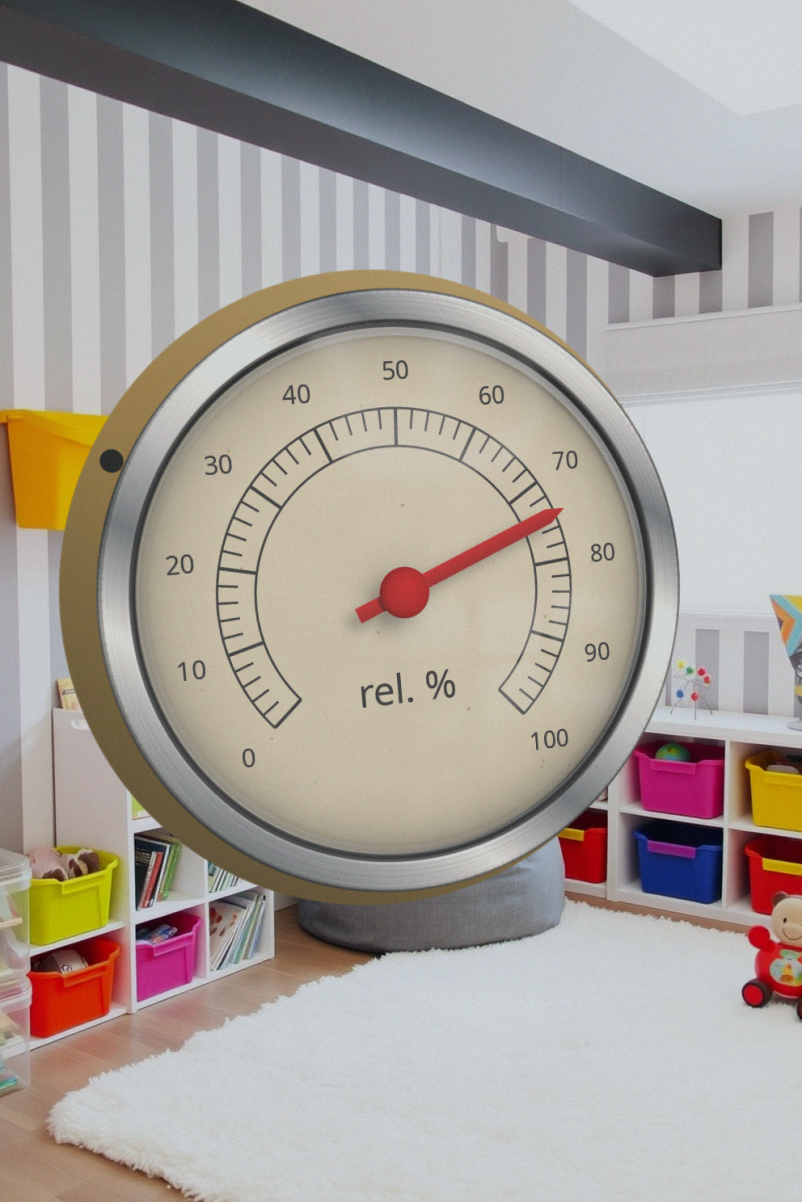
74 (%)
